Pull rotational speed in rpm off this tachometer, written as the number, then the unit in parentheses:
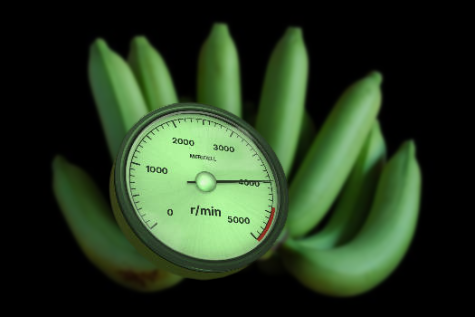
4000 (rpm)
